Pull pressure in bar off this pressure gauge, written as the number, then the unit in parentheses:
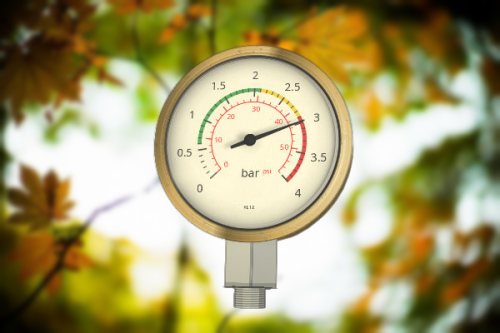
3 (bar)
